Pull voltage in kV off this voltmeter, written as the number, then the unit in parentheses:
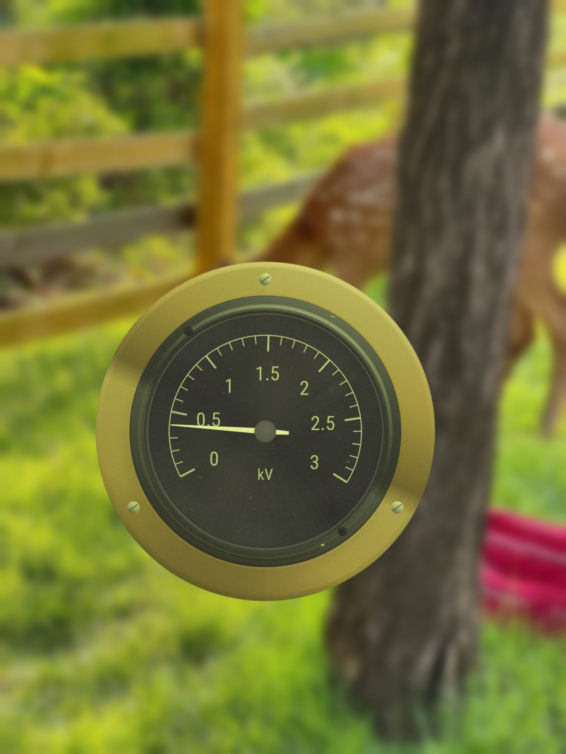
0.4 (kV)
